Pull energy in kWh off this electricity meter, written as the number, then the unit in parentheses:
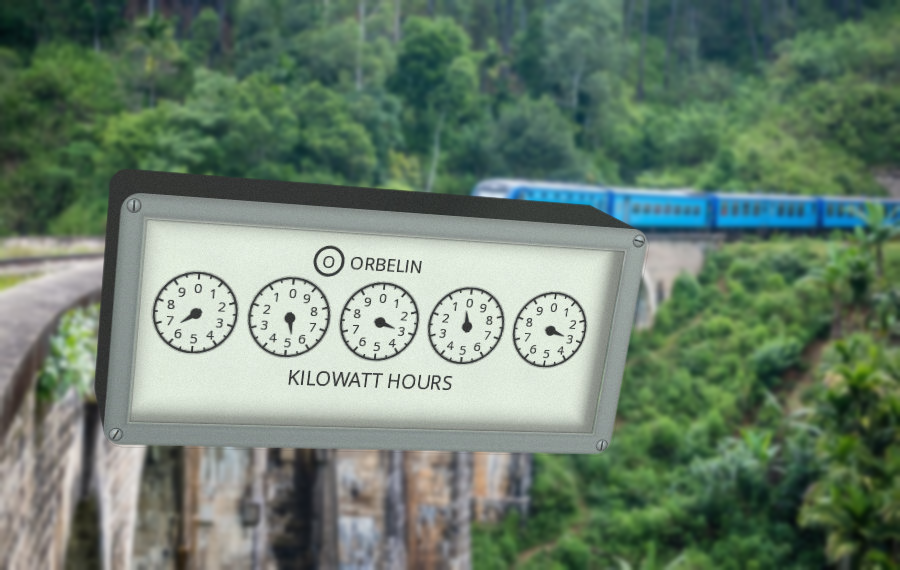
65303 (kWh)
